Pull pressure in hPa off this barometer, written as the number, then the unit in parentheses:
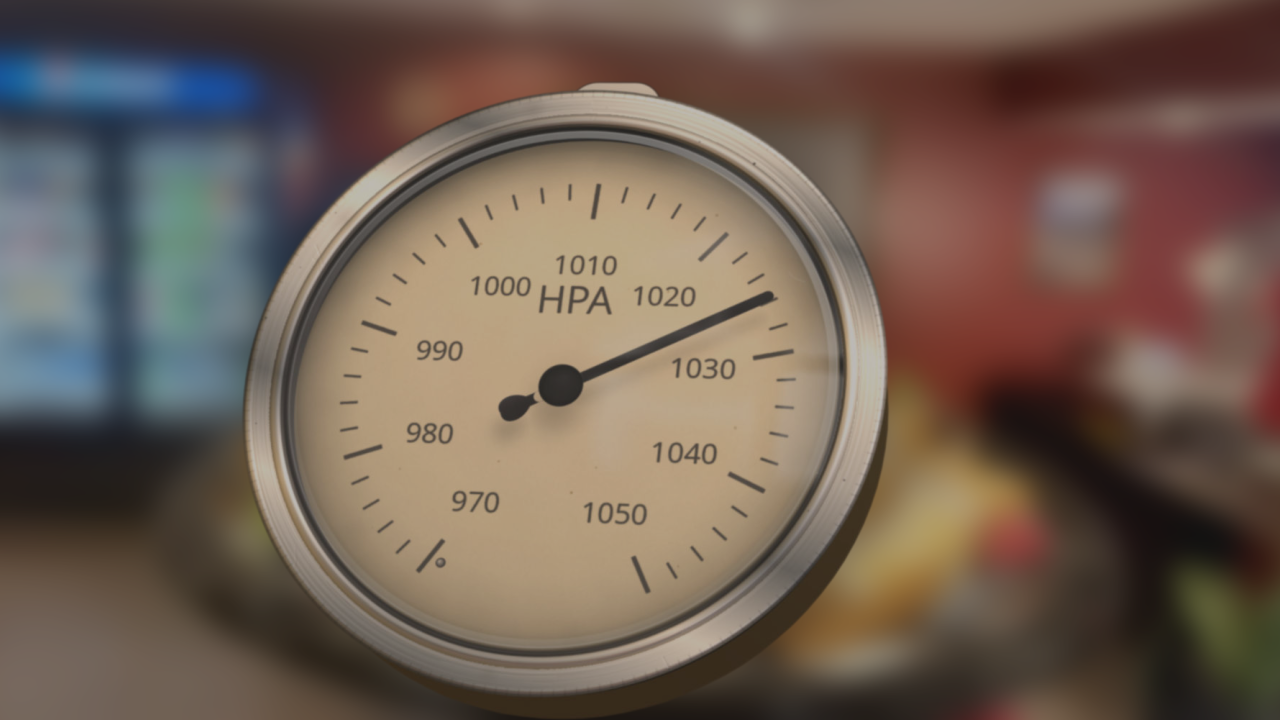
1026 (hPa)
